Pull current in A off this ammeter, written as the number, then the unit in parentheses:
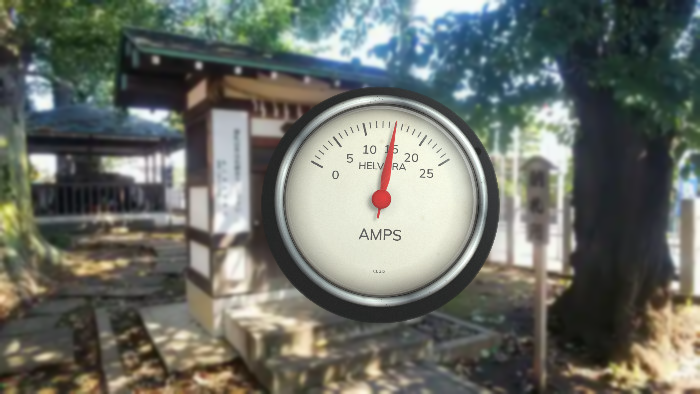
15 (A)
